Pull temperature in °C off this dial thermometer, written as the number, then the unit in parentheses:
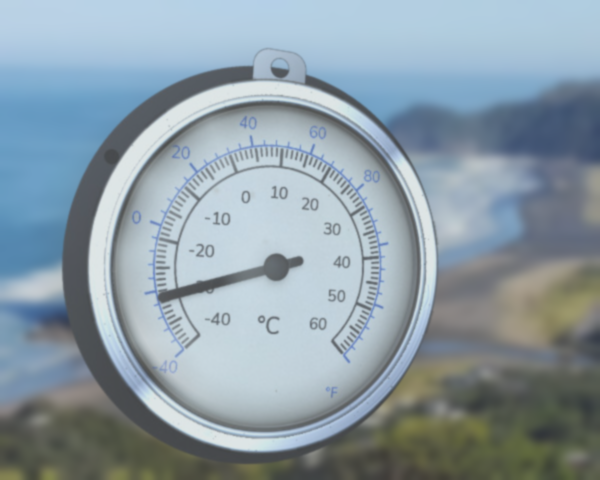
-30 (°C)
